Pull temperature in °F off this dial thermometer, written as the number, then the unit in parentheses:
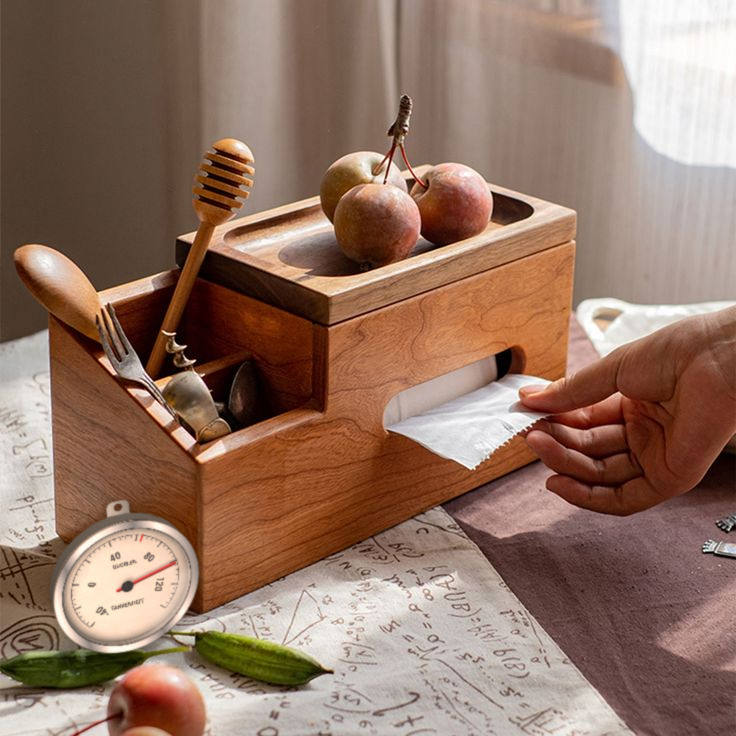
100 (°F)
